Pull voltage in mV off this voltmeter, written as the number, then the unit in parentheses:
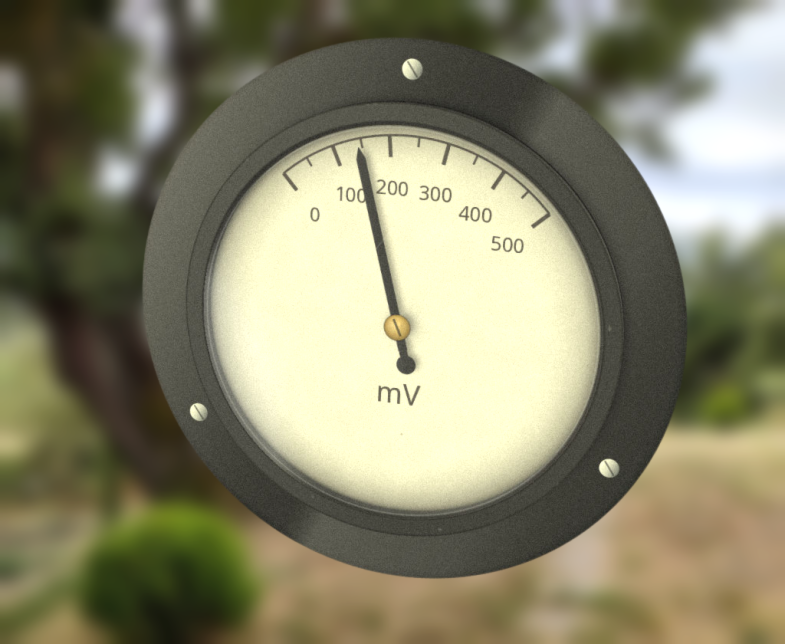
150 (mV)
